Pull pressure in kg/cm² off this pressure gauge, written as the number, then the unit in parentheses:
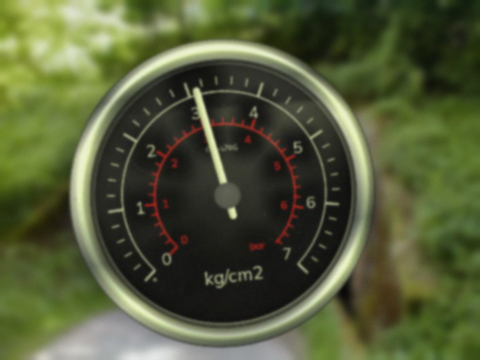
3.1 (kg/cm²)
